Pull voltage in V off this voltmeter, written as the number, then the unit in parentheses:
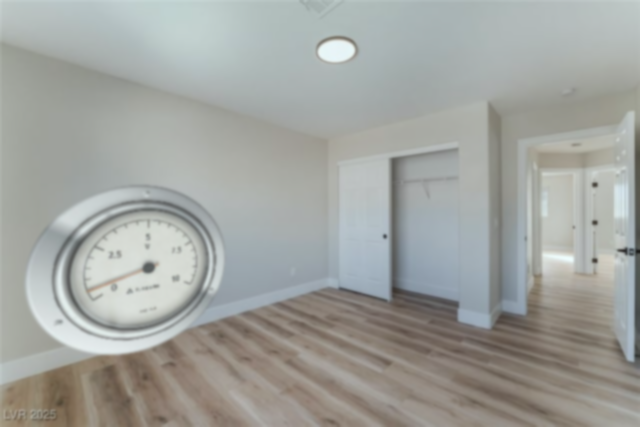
0.5 (V)
